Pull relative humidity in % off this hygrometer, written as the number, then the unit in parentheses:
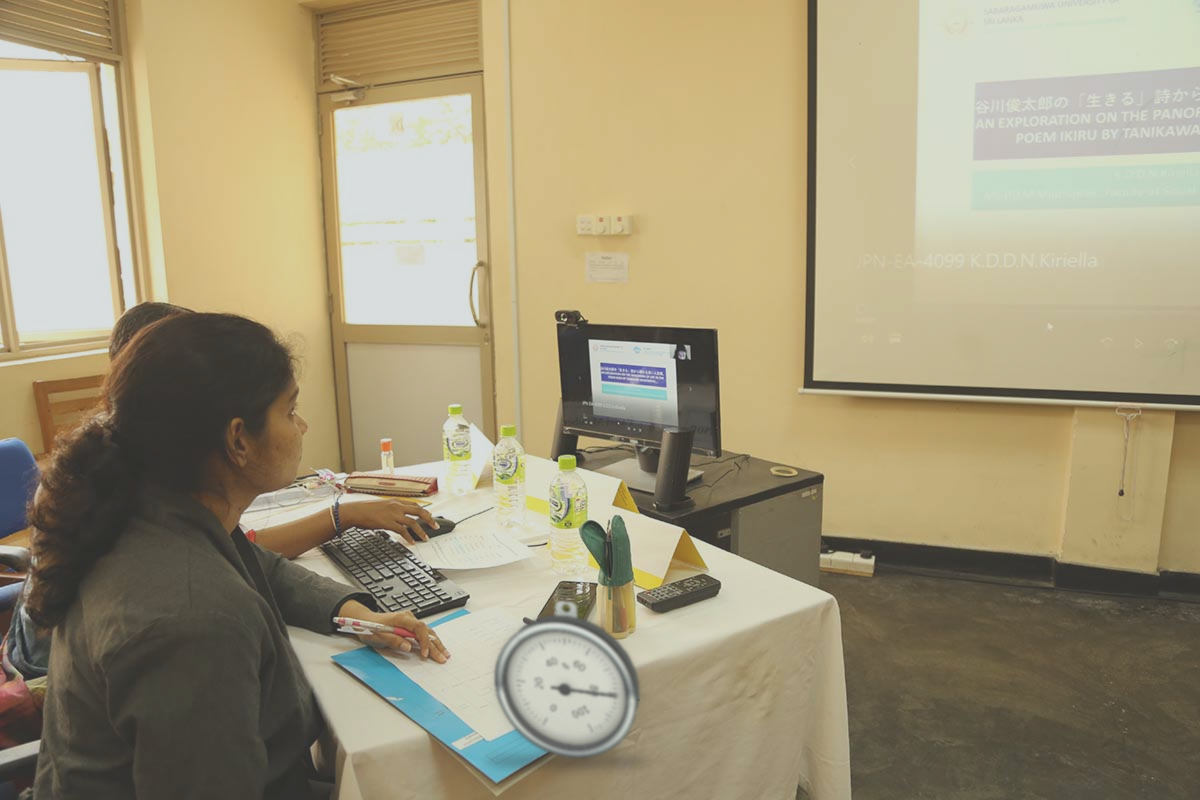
80 (%)
